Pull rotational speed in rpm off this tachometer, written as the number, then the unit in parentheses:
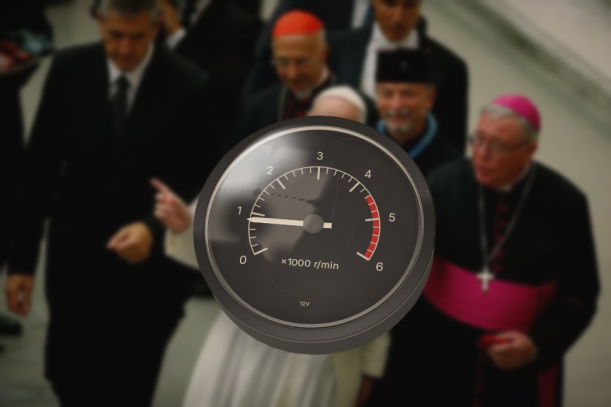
800 (rpm)
